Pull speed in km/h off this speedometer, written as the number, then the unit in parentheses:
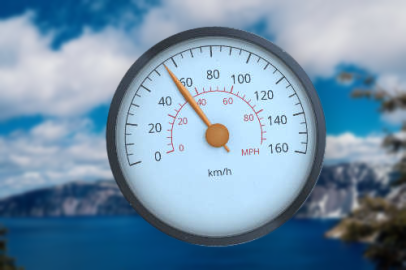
55 (km/h)
